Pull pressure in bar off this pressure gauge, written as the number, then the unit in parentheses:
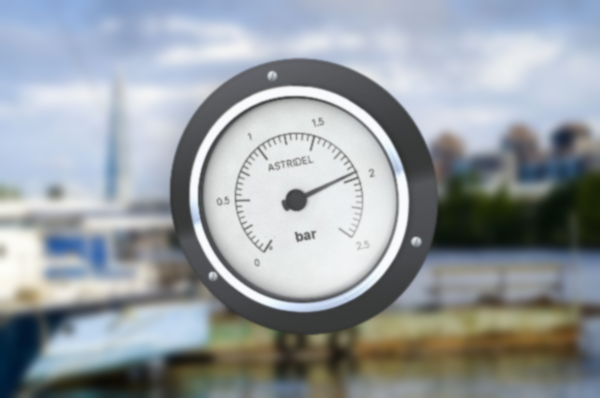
1.95 (bar)
